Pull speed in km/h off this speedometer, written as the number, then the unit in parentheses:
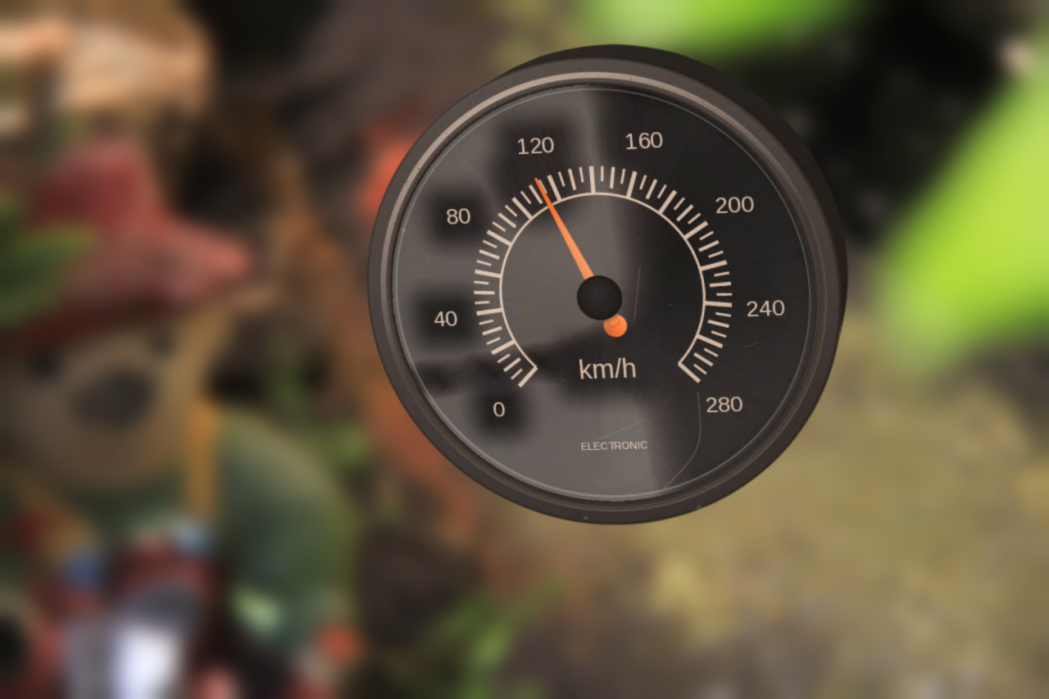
115 (km/h)
